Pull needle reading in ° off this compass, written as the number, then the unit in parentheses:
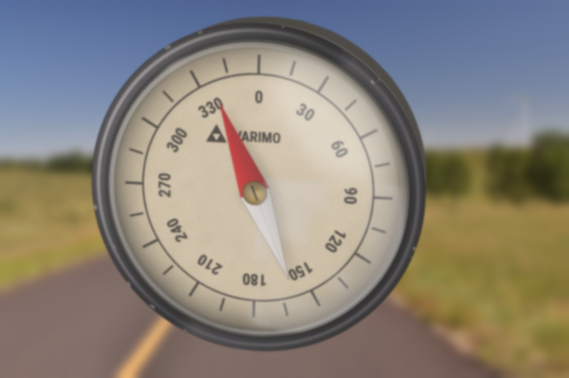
337.5 (°)
